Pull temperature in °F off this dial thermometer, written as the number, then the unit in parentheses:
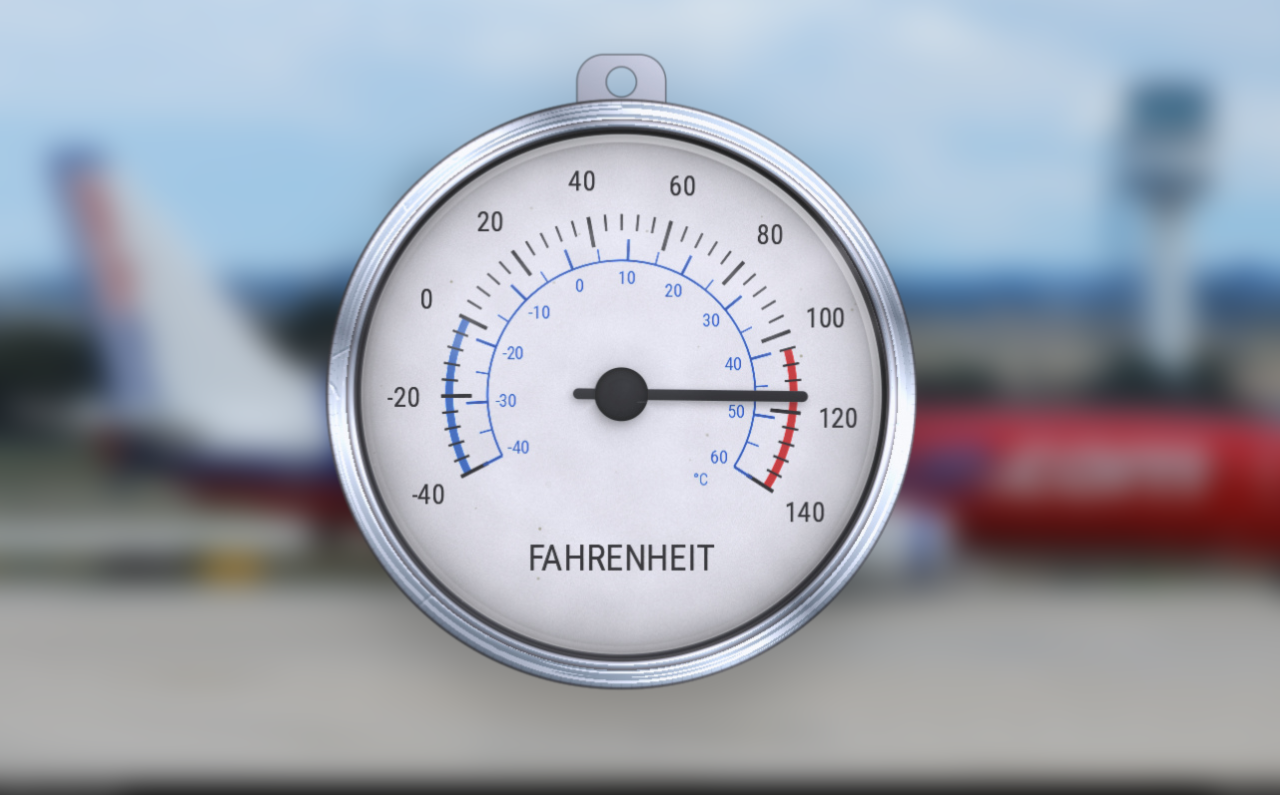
116 (°F)
